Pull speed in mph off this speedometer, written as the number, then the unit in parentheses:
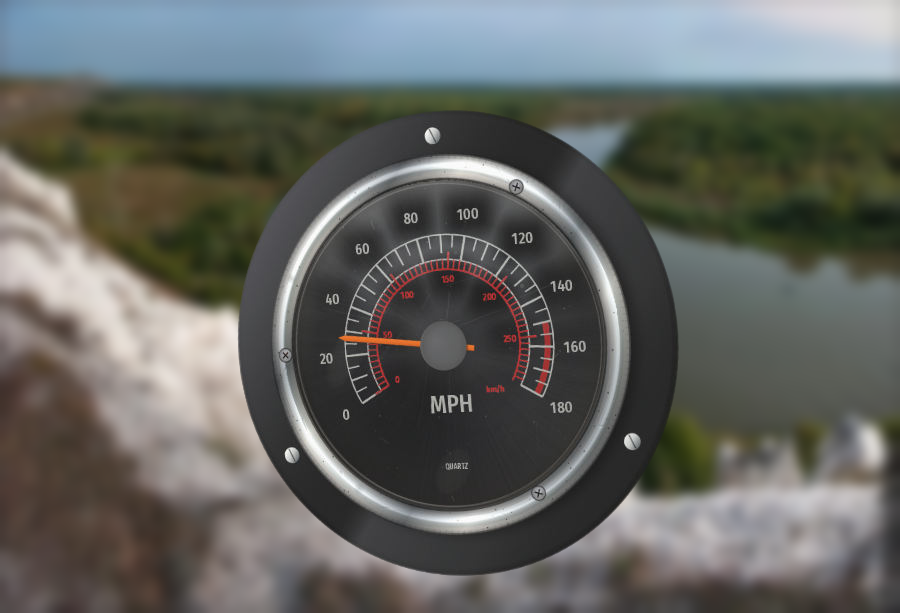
27.5 (mph)
